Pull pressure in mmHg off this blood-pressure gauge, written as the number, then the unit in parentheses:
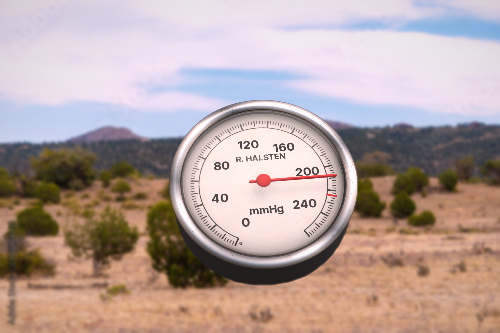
210 (mmHg)
